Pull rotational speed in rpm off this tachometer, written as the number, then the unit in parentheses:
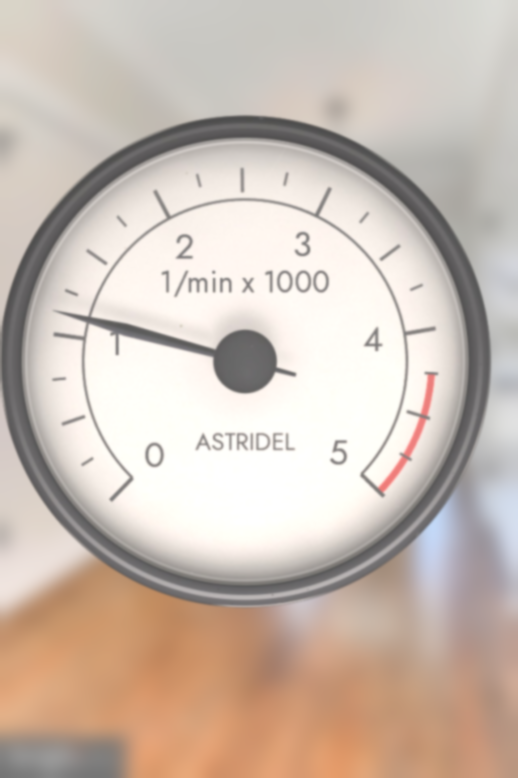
1125 (rpm)
